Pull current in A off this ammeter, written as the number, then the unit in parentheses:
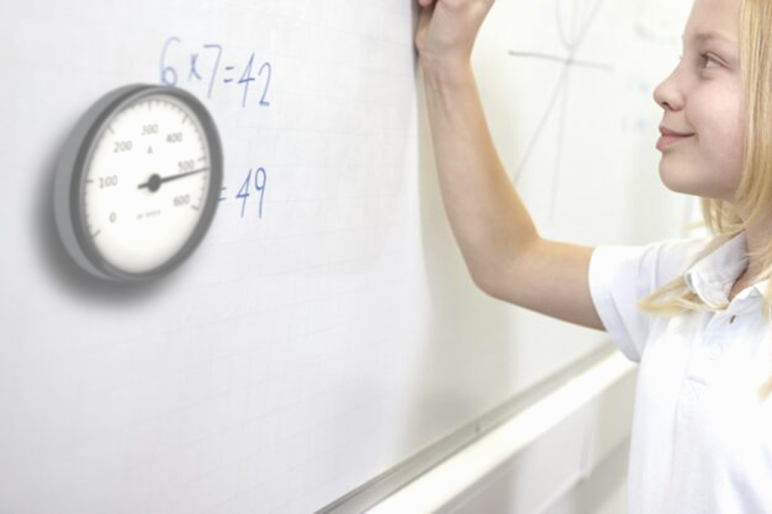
520 (A)
